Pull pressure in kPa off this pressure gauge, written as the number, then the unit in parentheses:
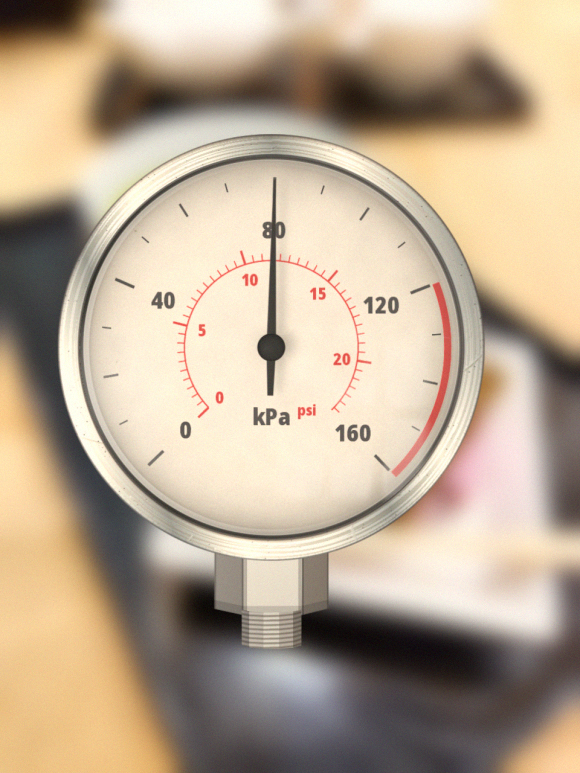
80 (kPa)
